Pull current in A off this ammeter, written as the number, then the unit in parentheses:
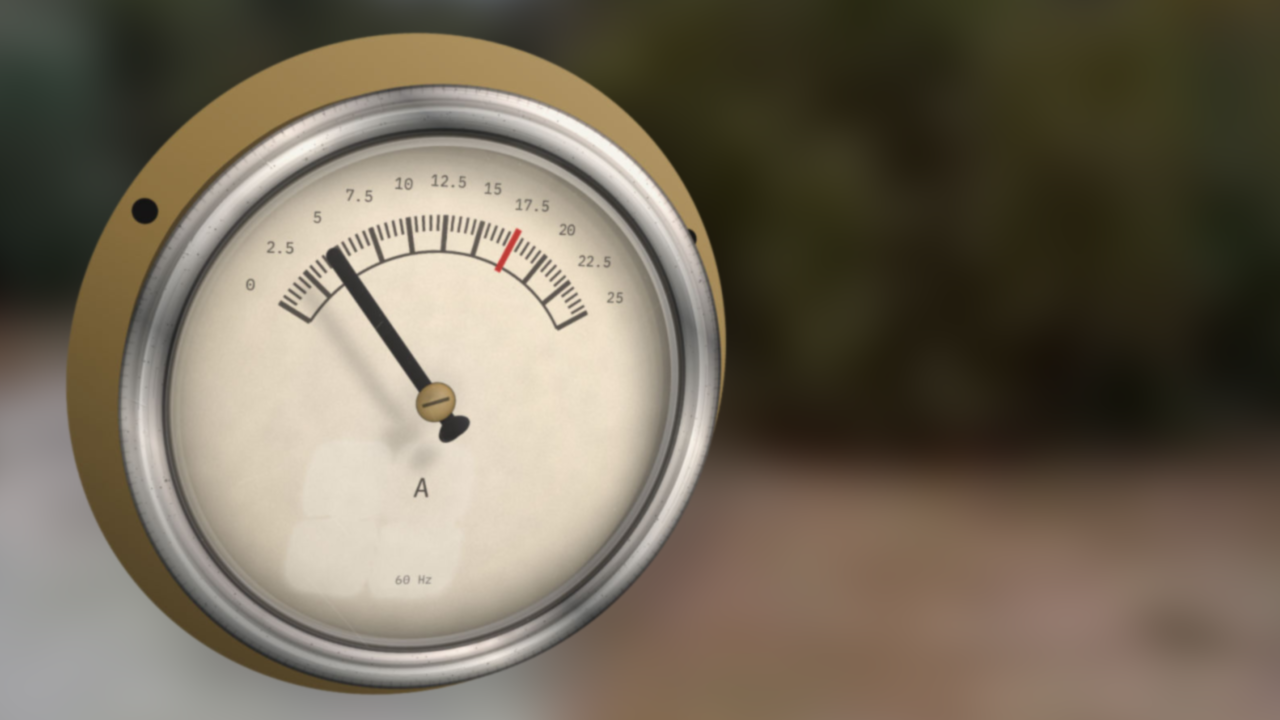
4.5 (A)
